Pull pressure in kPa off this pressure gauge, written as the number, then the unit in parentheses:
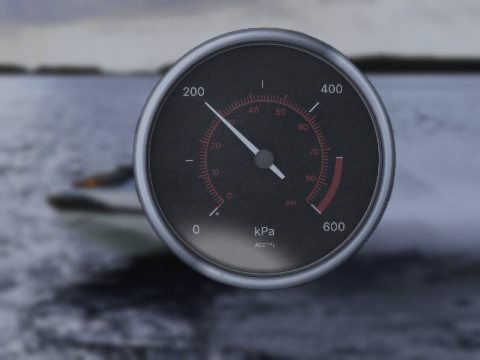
200 (kPa)
